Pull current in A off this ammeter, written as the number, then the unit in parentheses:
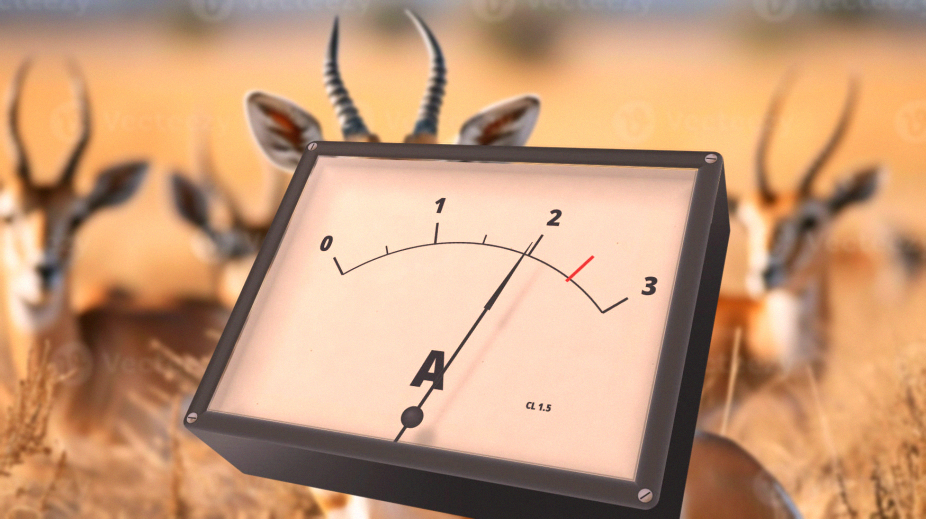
2 (A)
